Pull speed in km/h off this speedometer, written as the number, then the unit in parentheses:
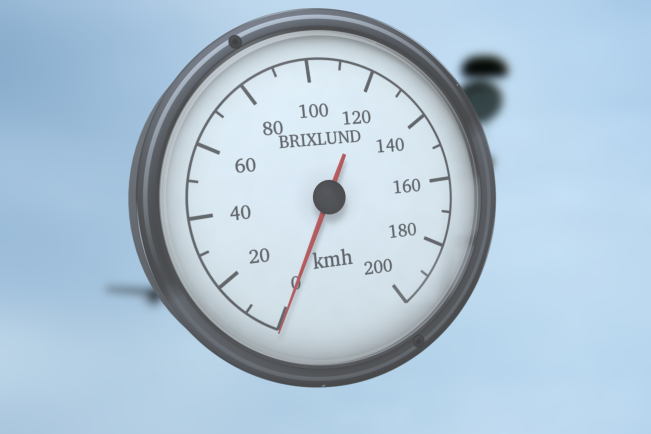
0 (km/h)
